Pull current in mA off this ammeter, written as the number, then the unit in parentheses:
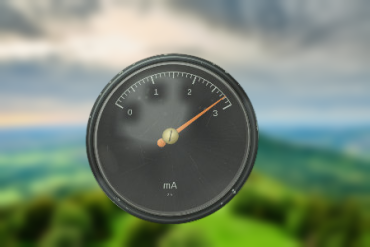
2.8 (mA)
